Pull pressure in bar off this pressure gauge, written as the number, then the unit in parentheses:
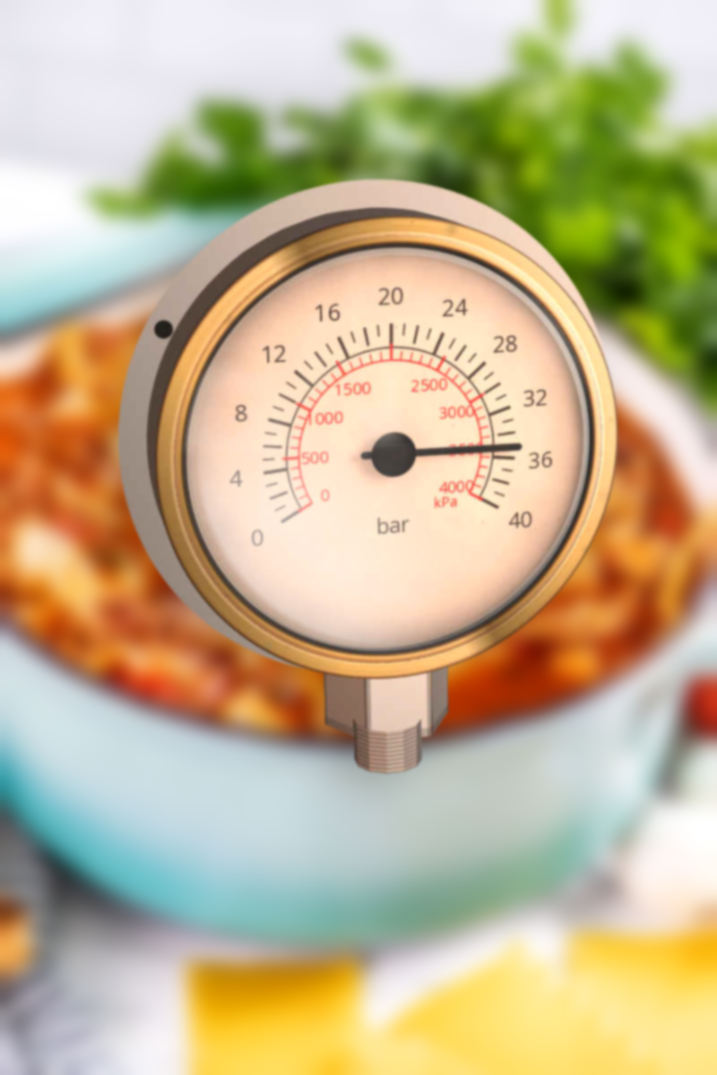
35 (bar)
